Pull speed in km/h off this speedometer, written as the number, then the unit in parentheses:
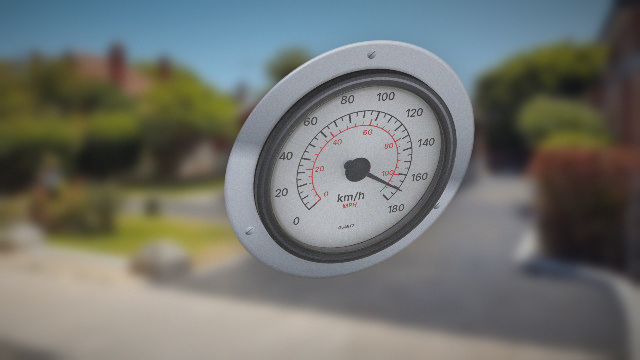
170 (km/h)
